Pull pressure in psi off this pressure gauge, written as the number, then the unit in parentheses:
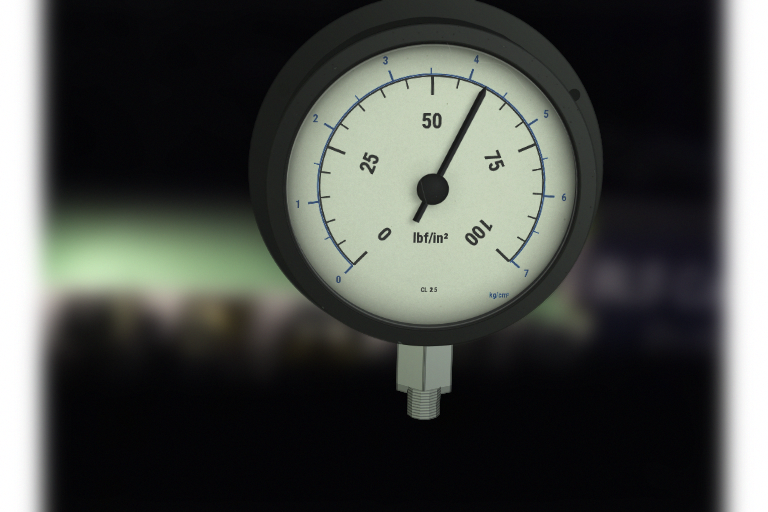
60 (psi)
